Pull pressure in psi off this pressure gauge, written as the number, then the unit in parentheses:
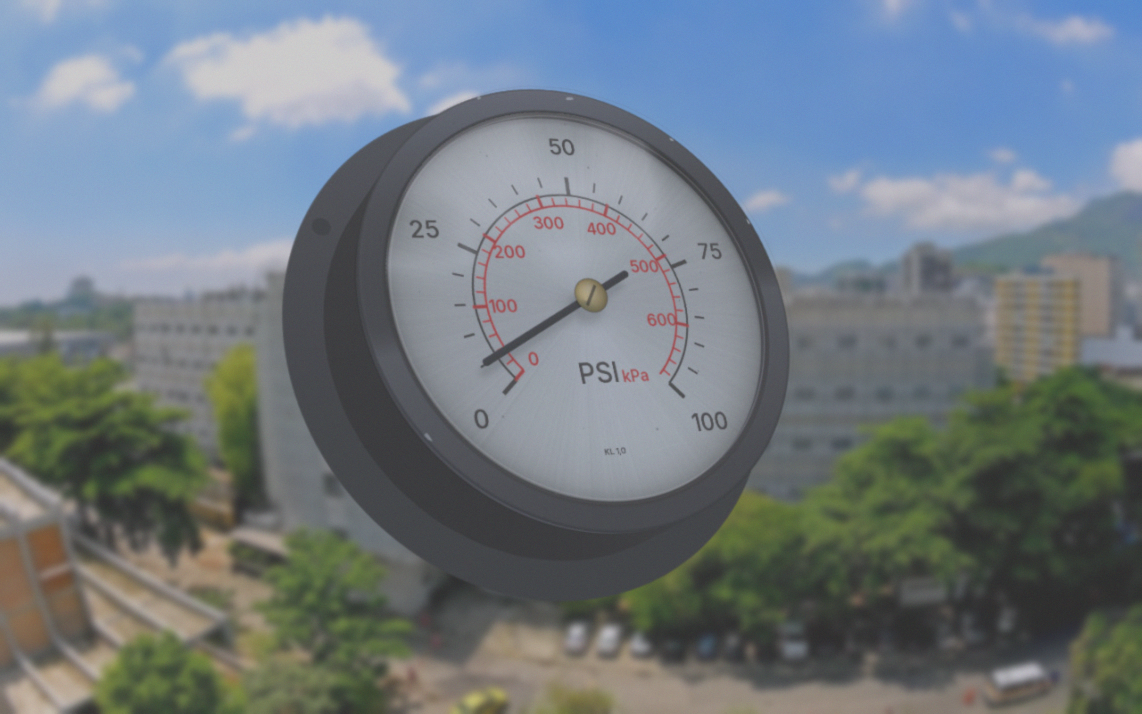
5 (psi)
